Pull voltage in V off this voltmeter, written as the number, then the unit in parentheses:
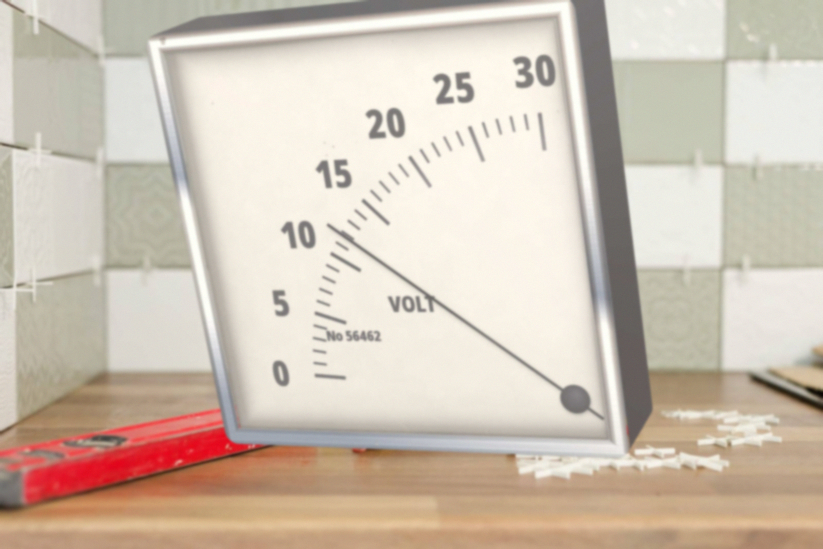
12 (V)
